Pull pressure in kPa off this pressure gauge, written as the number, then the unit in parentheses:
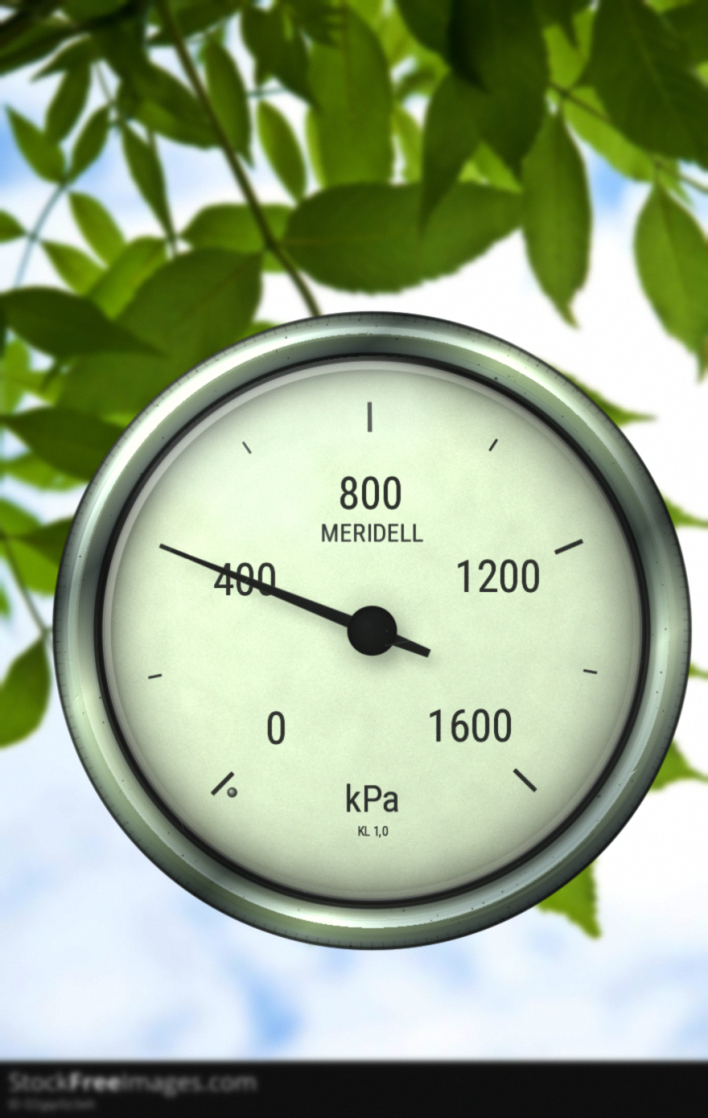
400 (kPa)
